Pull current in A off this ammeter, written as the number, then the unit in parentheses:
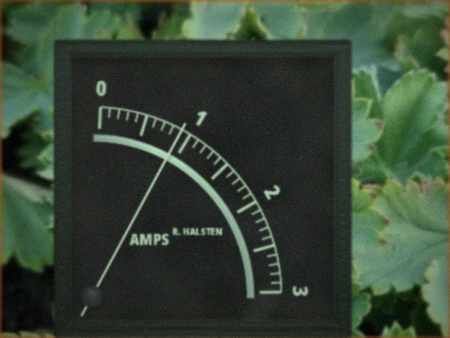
0.9 (A)
